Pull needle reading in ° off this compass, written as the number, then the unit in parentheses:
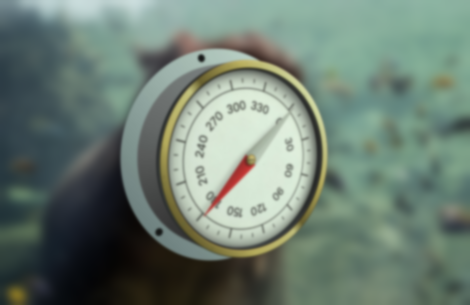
180 (°)
